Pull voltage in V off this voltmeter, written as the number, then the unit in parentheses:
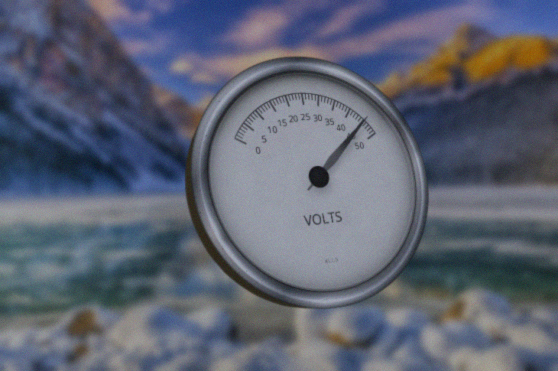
45 (V)
